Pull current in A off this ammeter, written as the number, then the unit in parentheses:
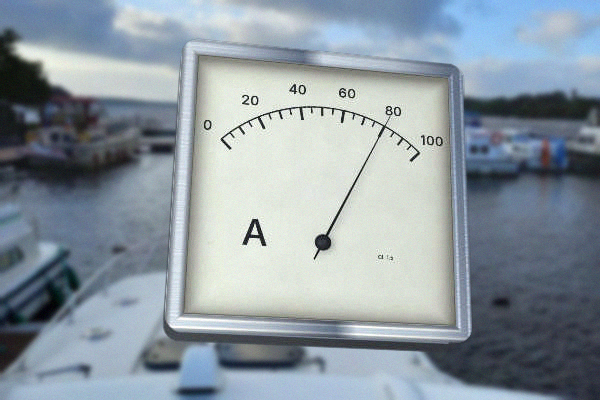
80 (A)
